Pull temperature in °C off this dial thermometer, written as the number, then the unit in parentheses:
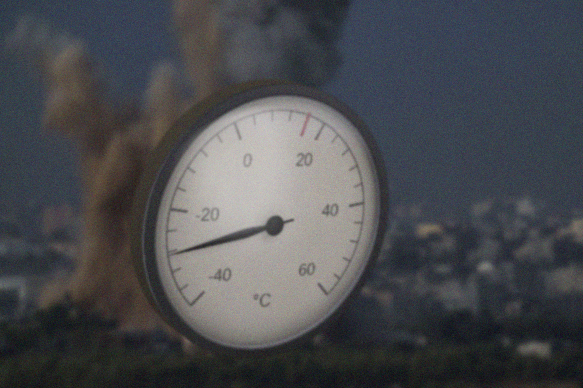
-28 (°C)
